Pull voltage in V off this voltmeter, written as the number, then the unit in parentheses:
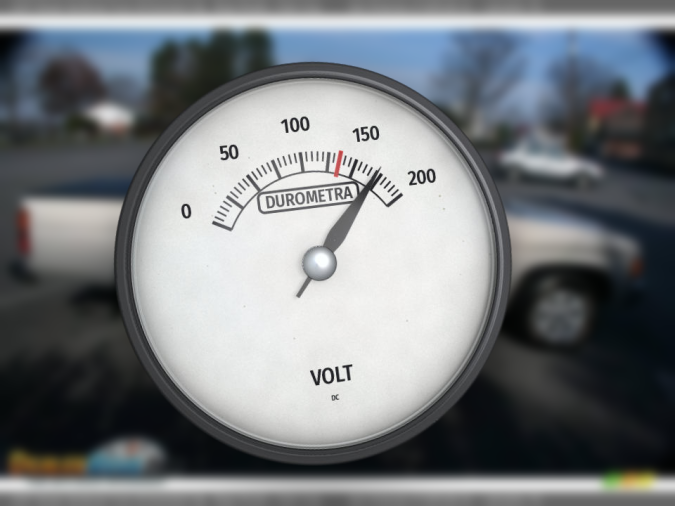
170 (V)
